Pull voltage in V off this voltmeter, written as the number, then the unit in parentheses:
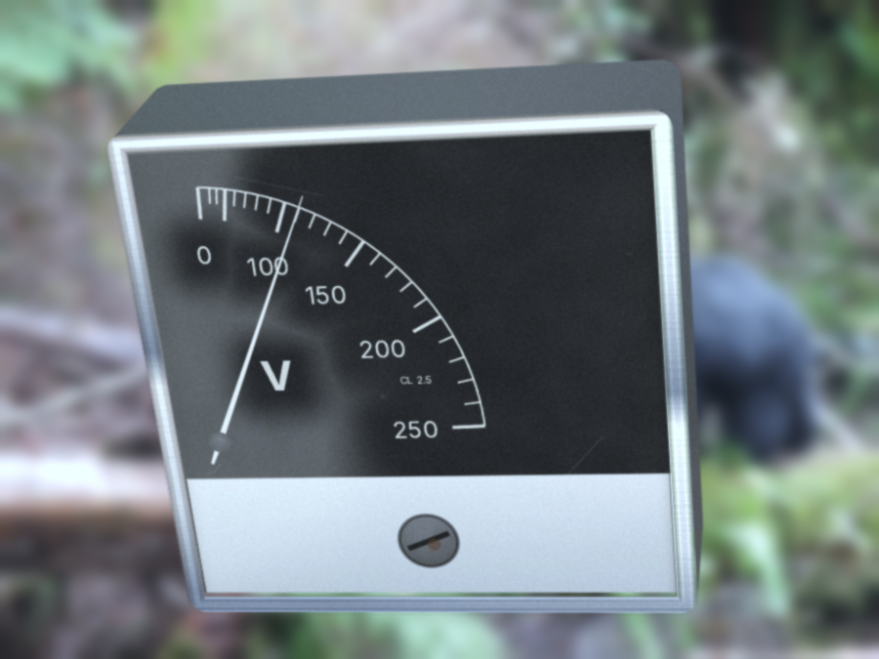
110 (V)
